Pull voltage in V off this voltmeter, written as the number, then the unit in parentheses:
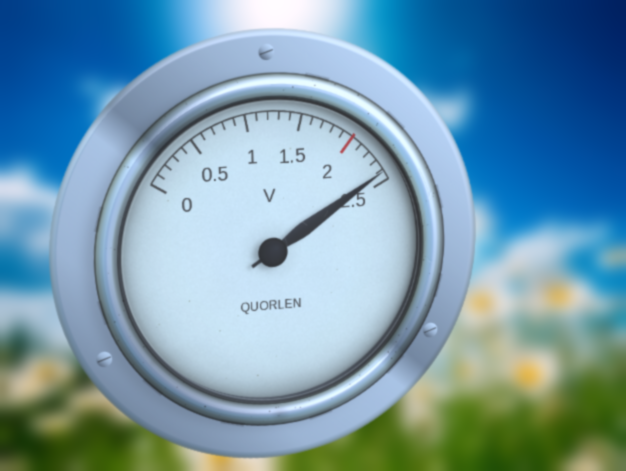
2.4 (V)
